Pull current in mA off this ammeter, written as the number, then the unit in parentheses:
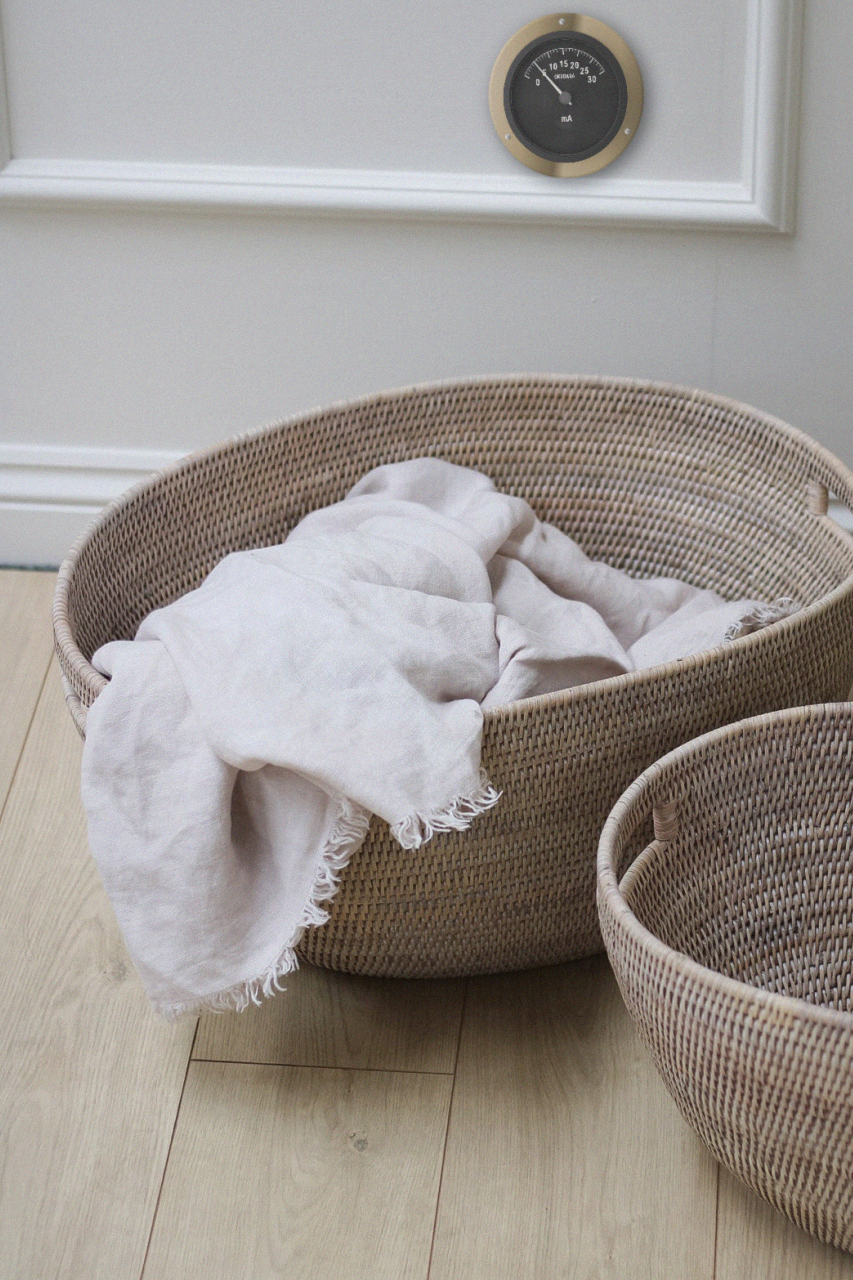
5 (mA)
